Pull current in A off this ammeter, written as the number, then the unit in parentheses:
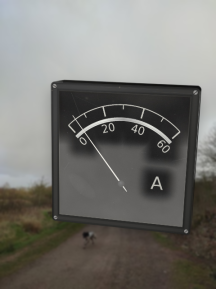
5 (A)
